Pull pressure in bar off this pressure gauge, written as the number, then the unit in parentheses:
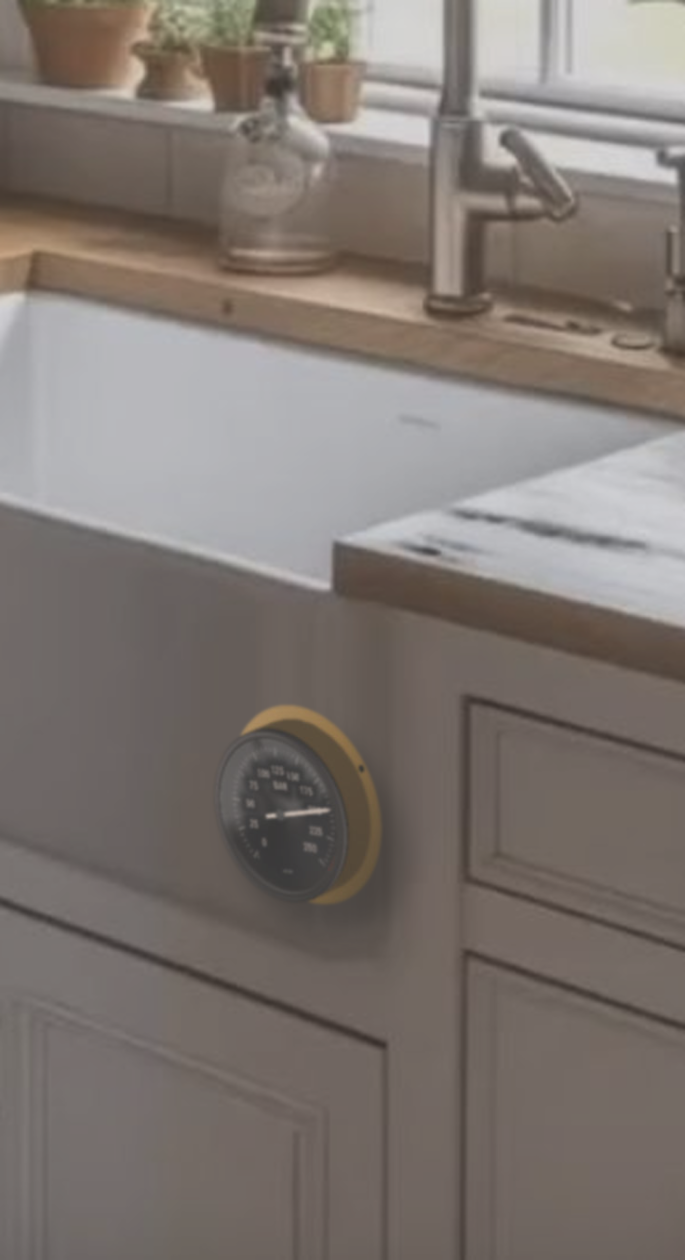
200 (bar)
